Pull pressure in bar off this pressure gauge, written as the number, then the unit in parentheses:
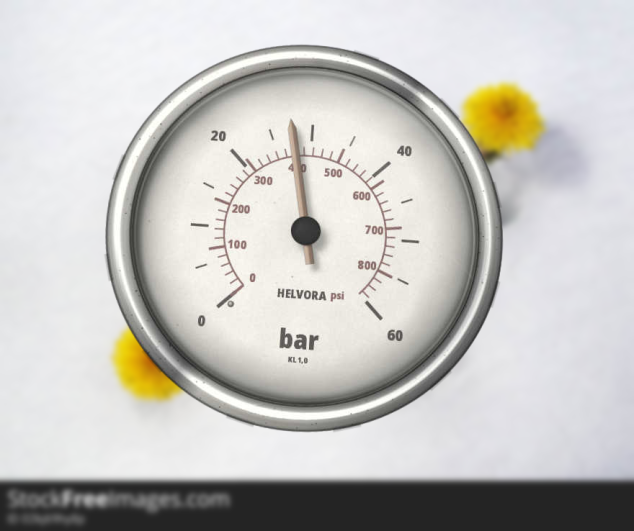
27.5 (bar)
